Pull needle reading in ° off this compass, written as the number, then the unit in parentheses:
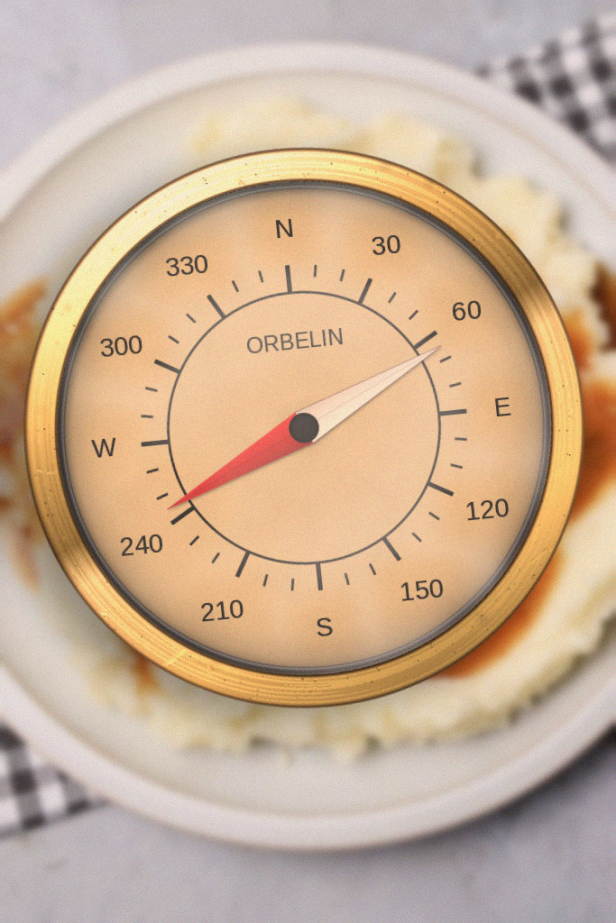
245 (°)
